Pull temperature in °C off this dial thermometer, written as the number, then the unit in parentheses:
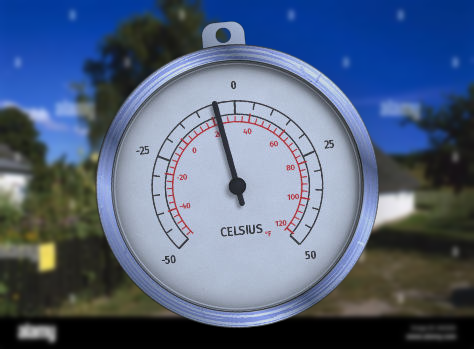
-5 (°C)
